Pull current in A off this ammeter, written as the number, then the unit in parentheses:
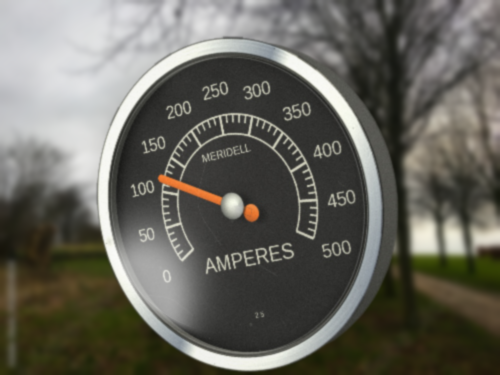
120 (A)
